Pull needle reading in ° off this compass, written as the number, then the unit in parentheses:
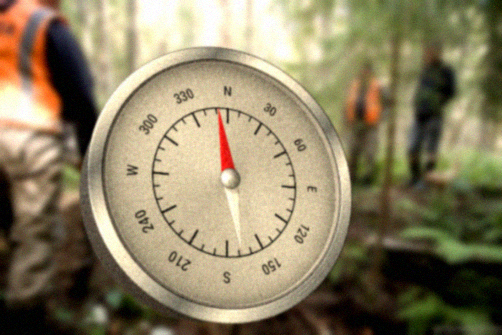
350 (°)
